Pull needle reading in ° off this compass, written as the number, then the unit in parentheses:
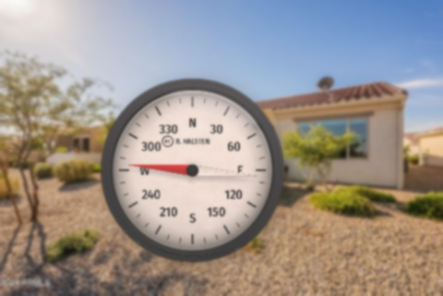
275 (°)
